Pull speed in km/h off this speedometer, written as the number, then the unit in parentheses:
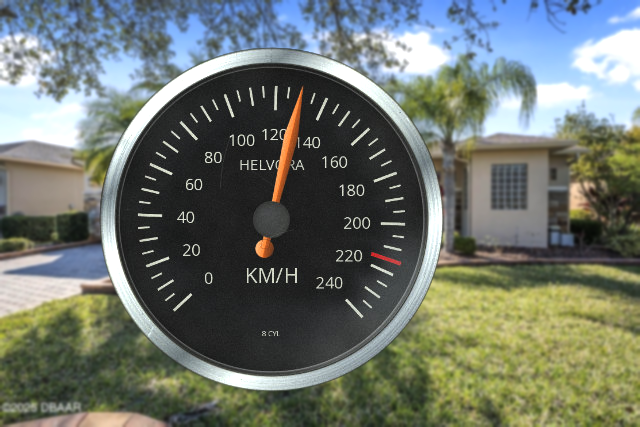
130 (km/h)
